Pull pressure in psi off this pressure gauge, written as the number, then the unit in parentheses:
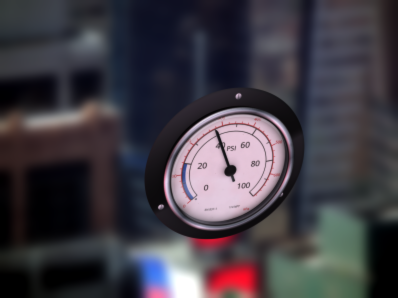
40 (psi)
